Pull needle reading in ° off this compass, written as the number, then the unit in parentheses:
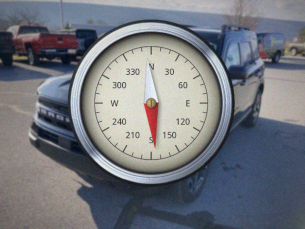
175 (°)
